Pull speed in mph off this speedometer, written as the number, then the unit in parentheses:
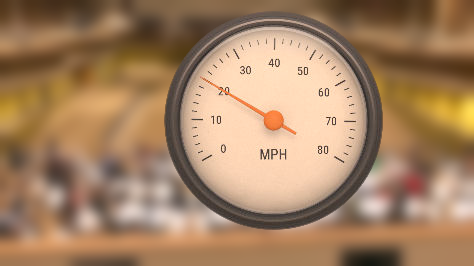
20 (mph)
